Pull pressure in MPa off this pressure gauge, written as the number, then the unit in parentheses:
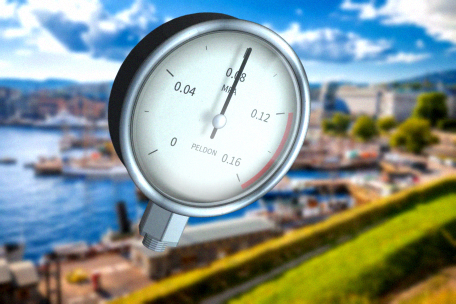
0.08 (MPa)
